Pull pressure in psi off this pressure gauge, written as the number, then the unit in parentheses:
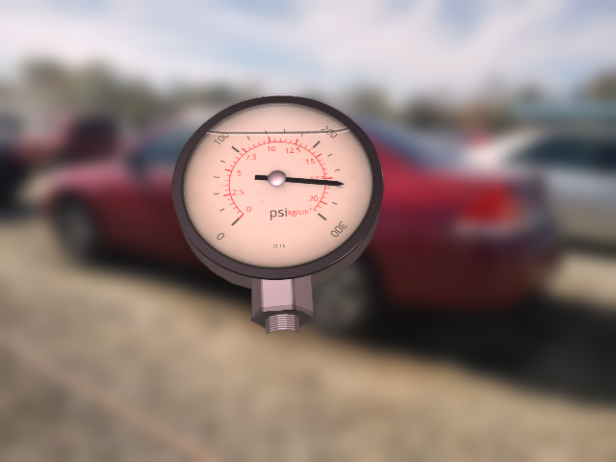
260 (psi)
